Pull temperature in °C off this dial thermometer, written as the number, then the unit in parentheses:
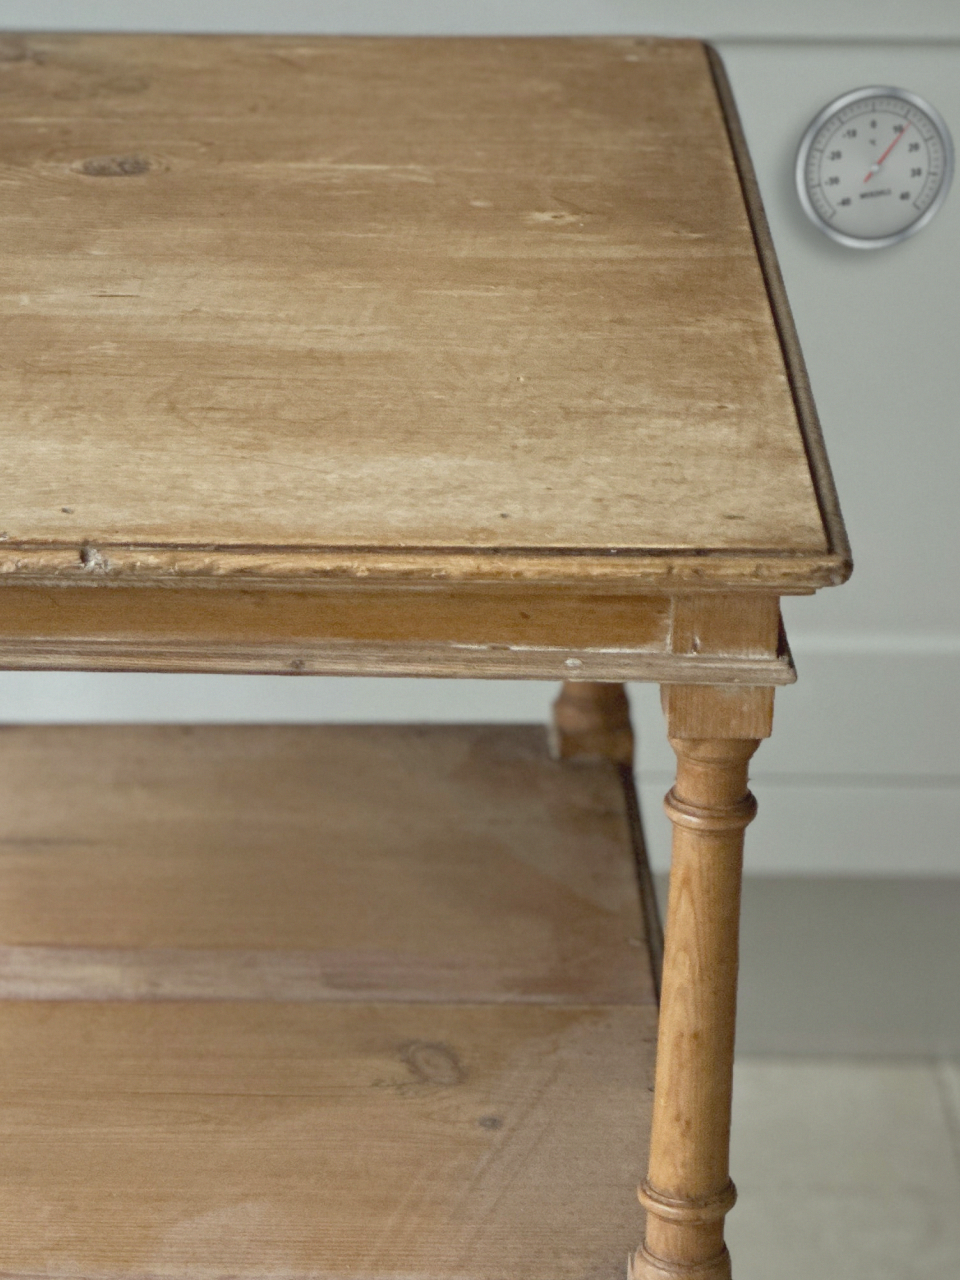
12 (°C)
